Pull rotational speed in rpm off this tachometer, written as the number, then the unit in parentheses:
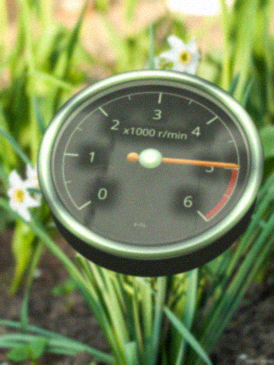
5000 (rpm)
